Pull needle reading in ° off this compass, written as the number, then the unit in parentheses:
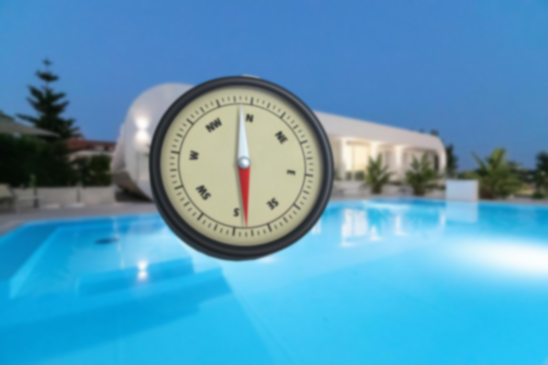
170 (°)
